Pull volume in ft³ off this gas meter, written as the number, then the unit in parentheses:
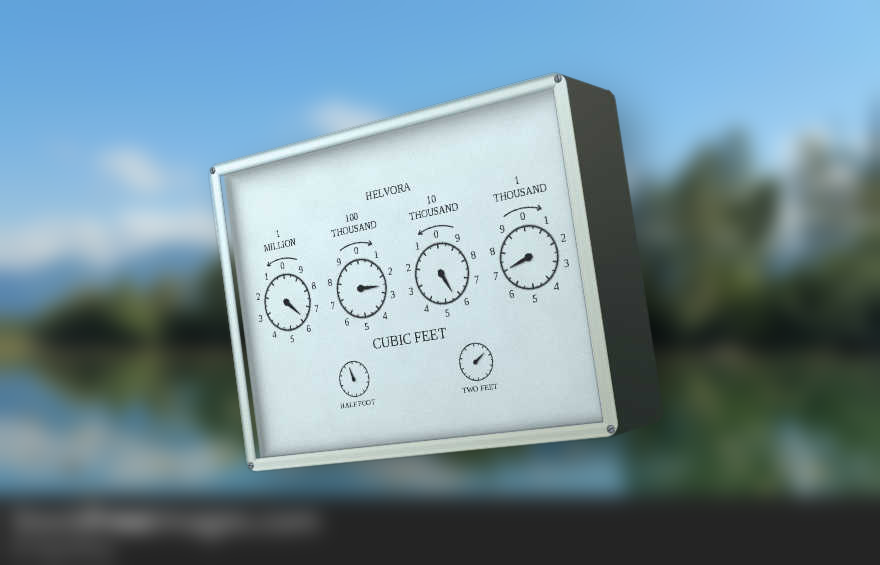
625700 (ft³)
